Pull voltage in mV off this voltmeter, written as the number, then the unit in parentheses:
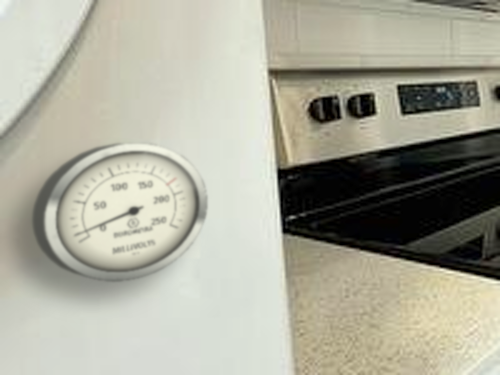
10 (mV)
